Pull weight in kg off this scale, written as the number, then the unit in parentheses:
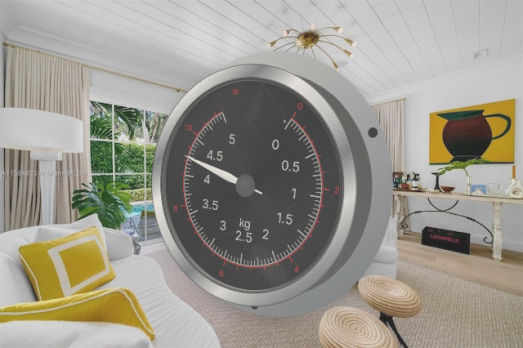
4.25 (kg)
